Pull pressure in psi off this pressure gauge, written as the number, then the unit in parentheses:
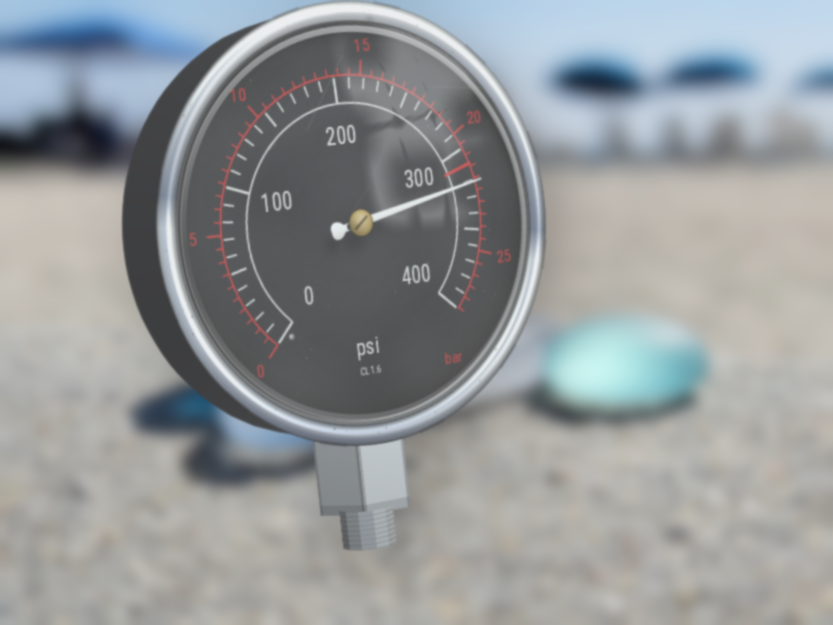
320 (psi)
